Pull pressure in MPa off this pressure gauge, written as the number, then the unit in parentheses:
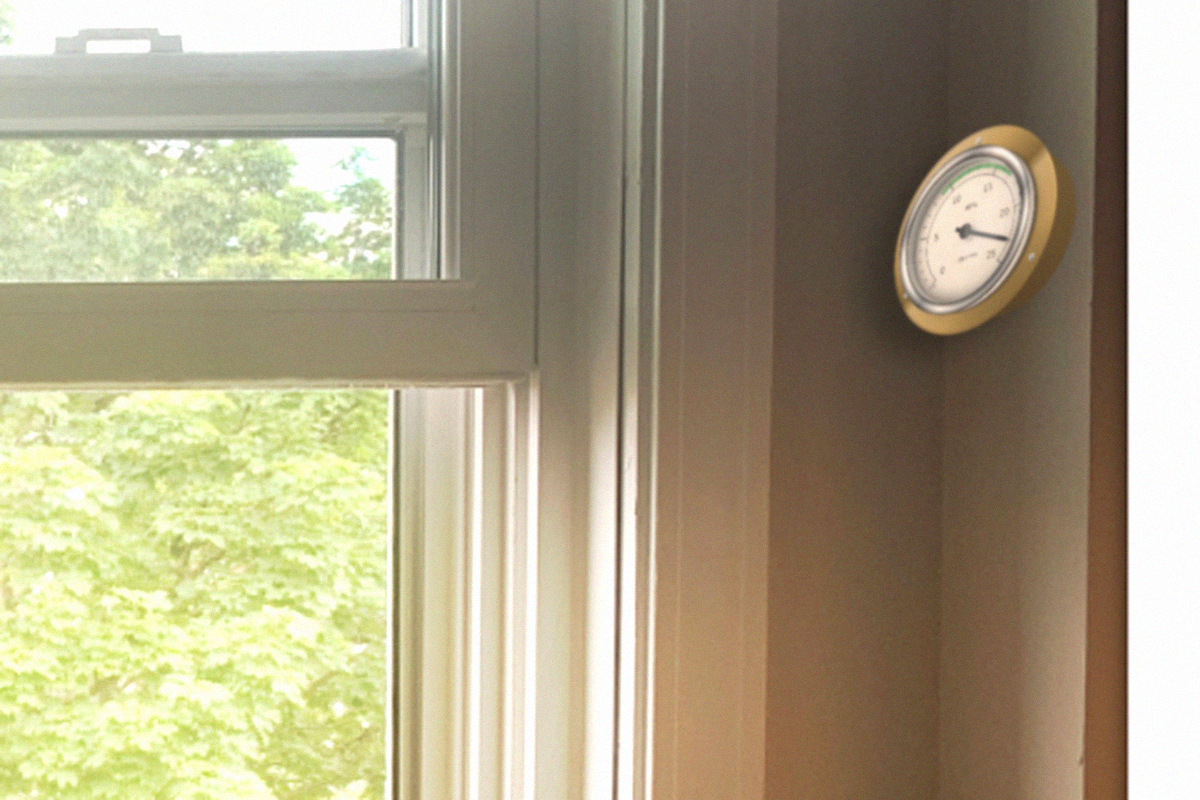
23 (MPa)
